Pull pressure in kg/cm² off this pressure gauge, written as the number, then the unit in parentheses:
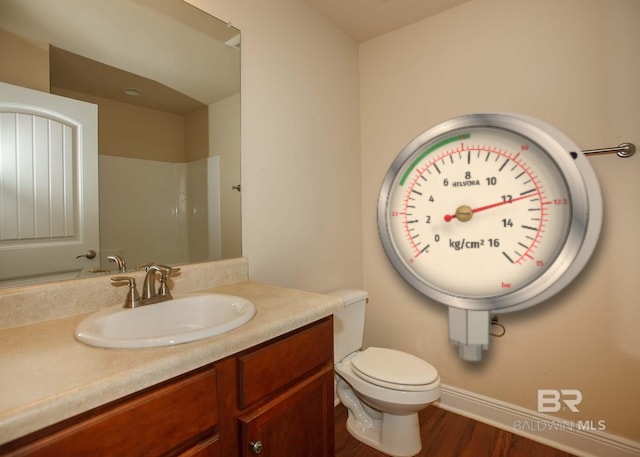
12.25 (kg/cm²)
